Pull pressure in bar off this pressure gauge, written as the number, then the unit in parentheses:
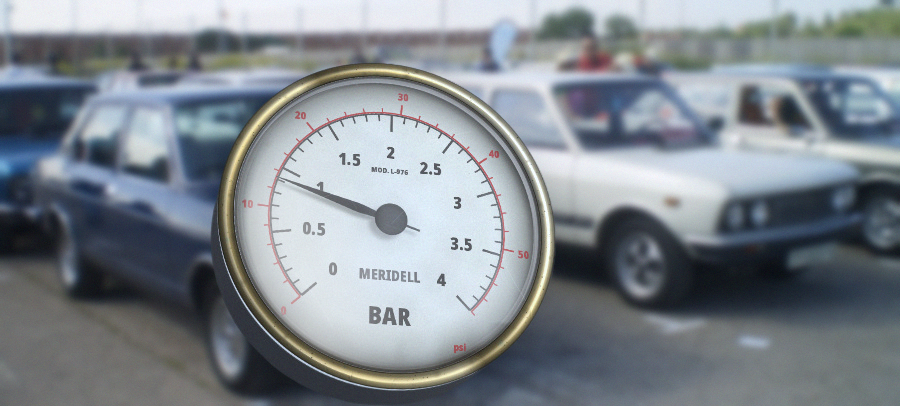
0.9 (bar)
